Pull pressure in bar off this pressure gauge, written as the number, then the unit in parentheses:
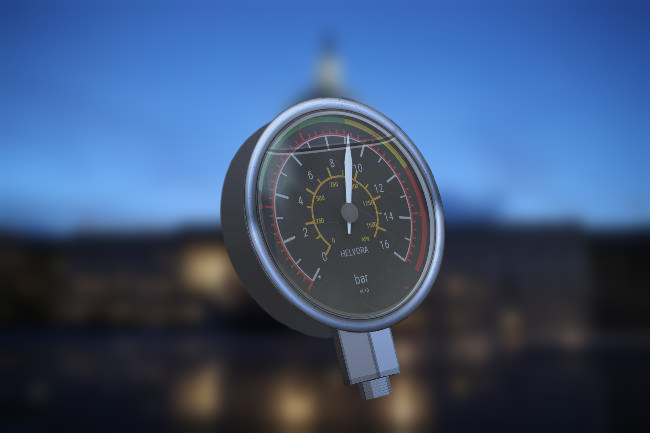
9 (bar)
